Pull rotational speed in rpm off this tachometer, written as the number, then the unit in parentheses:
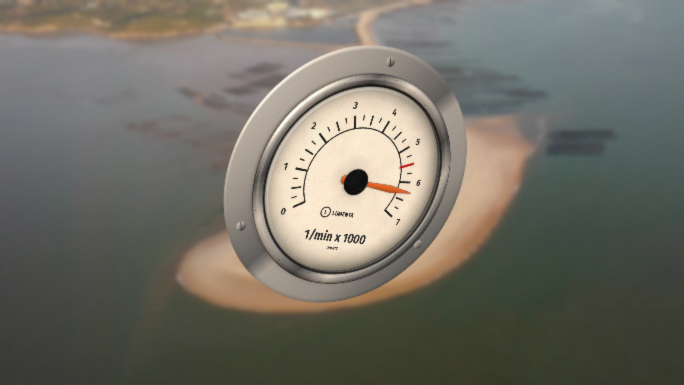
6250 (rpm)
